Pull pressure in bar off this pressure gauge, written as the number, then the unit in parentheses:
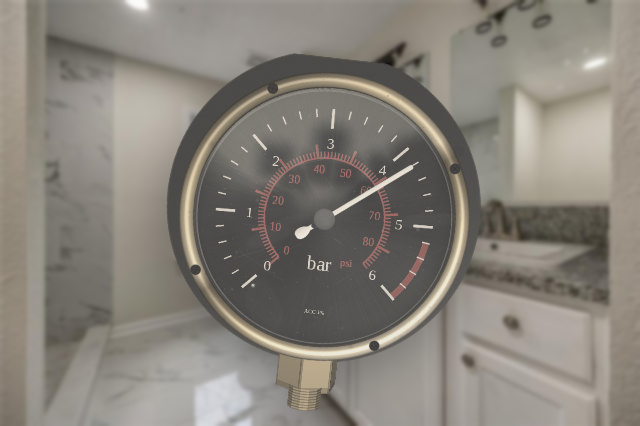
4.2 (bar)
